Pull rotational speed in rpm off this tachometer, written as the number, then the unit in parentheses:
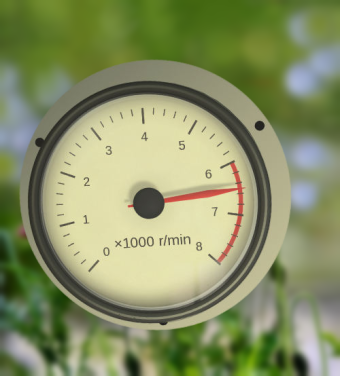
6500 (rpm)
